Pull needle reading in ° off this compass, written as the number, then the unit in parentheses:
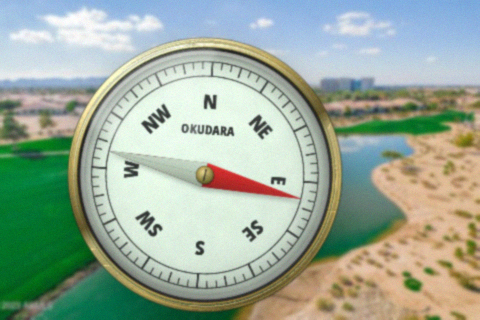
100 (°)
